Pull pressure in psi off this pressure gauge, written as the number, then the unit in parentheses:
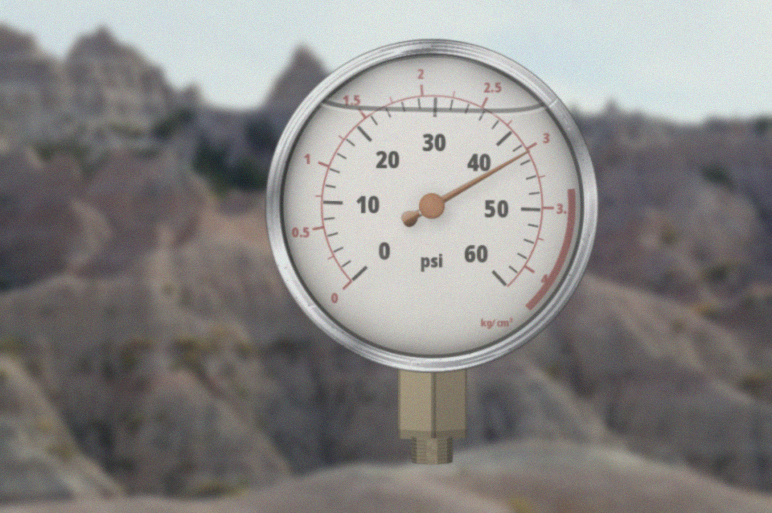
43 (psi)
